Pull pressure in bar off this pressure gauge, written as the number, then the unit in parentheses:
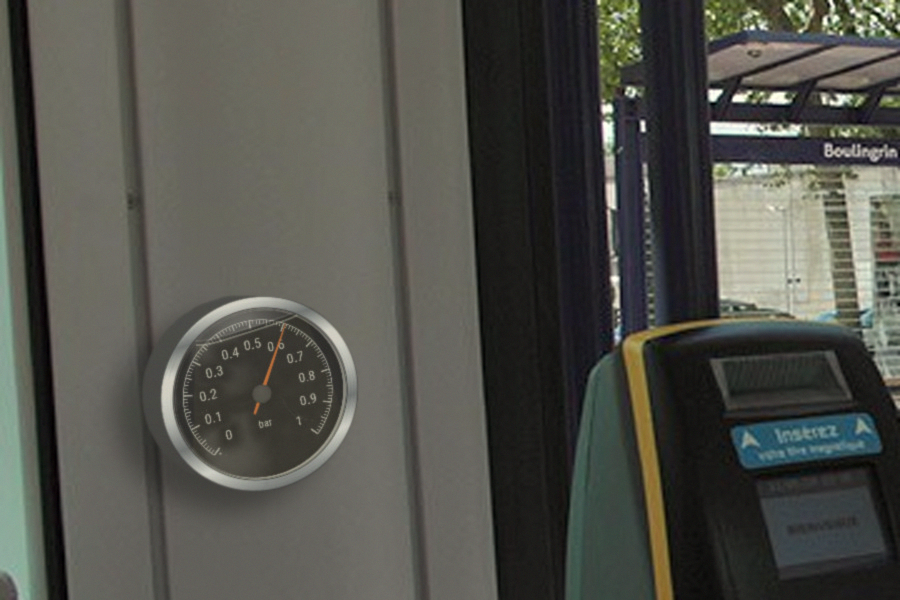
0.6 (bar)
